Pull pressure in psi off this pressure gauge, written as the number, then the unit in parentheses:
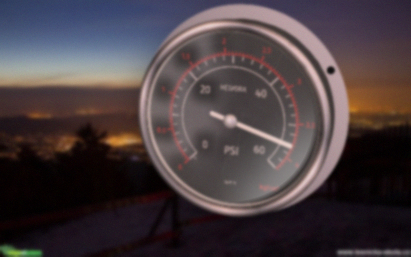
54 (psi)
